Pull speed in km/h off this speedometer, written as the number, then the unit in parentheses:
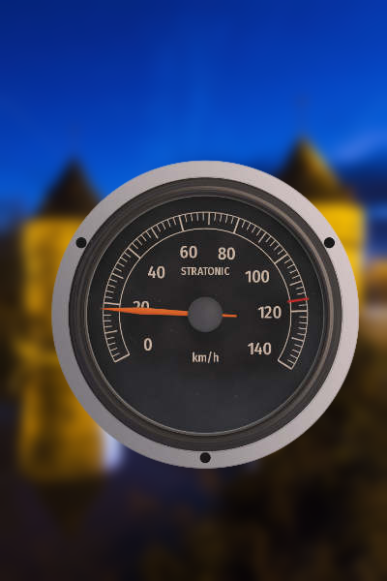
18 (km/h)
